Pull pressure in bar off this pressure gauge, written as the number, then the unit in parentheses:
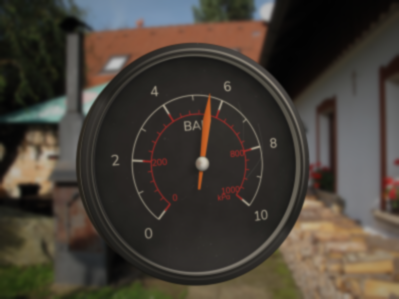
5.5 (bar)
